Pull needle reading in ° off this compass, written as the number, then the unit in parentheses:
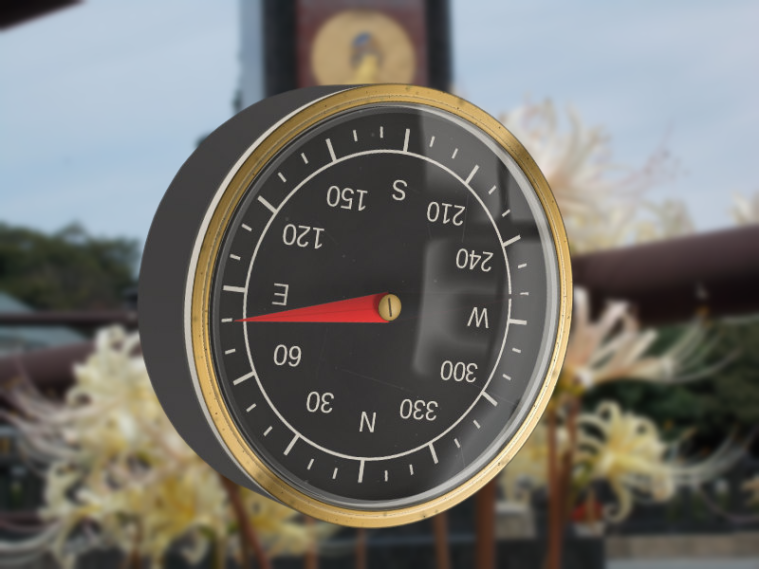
80 (°)
